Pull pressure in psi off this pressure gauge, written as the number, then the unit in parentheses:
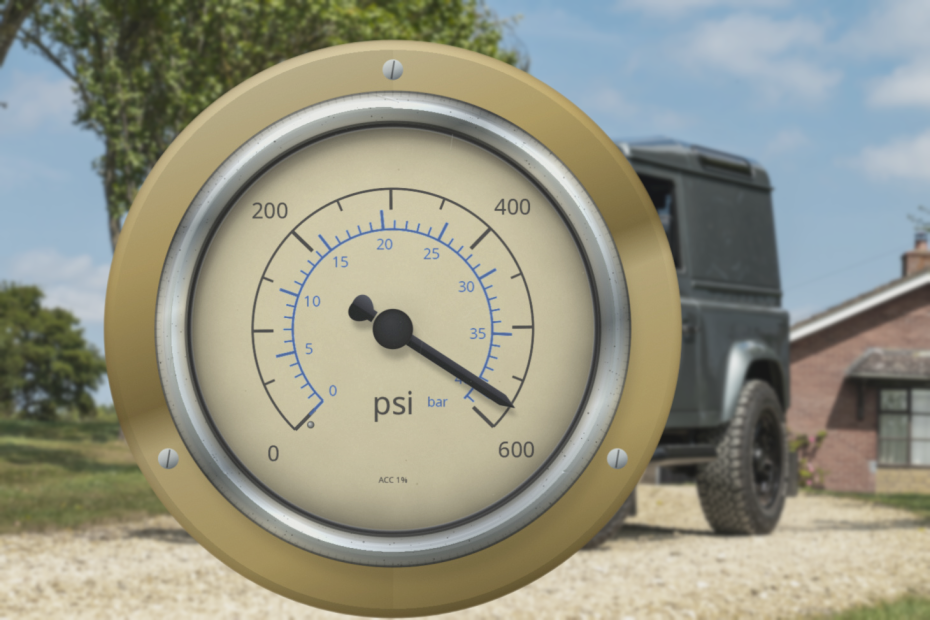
575 (psi)
